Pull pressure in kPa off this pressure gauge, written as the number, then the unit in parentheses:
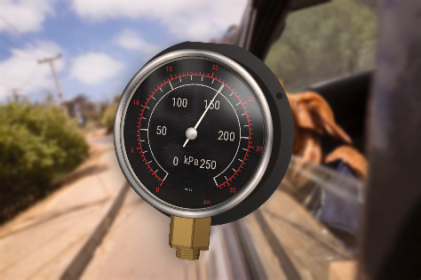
150 (kPa)
